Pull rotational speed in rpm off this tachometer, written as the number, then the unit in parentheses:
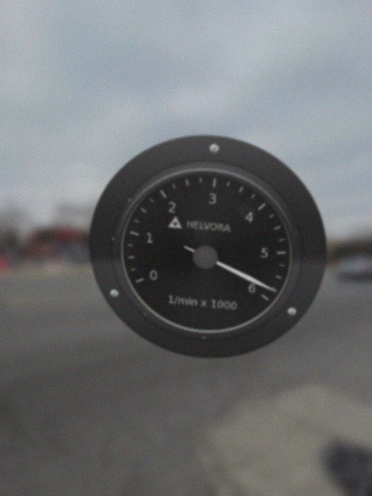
5750 (rpm)
